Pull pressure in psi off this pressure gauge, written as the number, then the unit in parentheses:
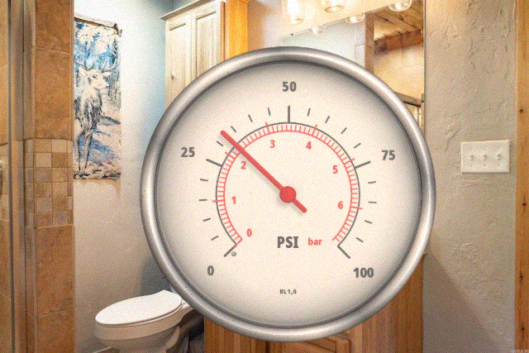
32.5 (psi)
